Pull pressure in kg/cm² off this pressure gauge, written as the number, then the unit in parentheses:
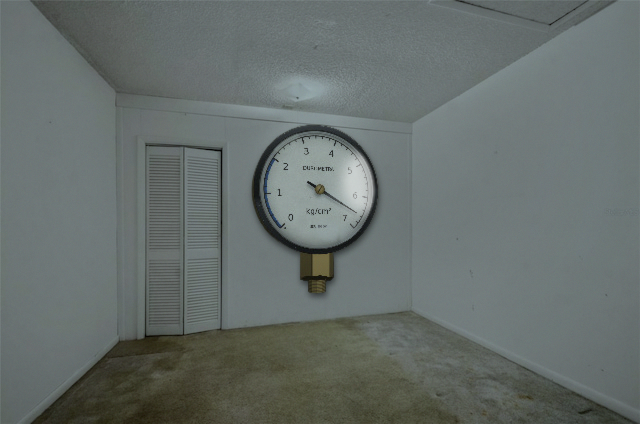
6.6 (kg/cm²)
